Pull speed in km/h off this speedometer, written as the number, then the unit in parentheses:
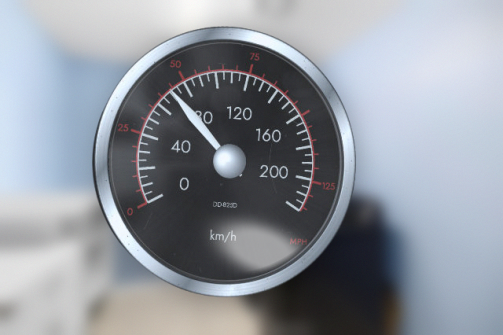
70 (km/h)
